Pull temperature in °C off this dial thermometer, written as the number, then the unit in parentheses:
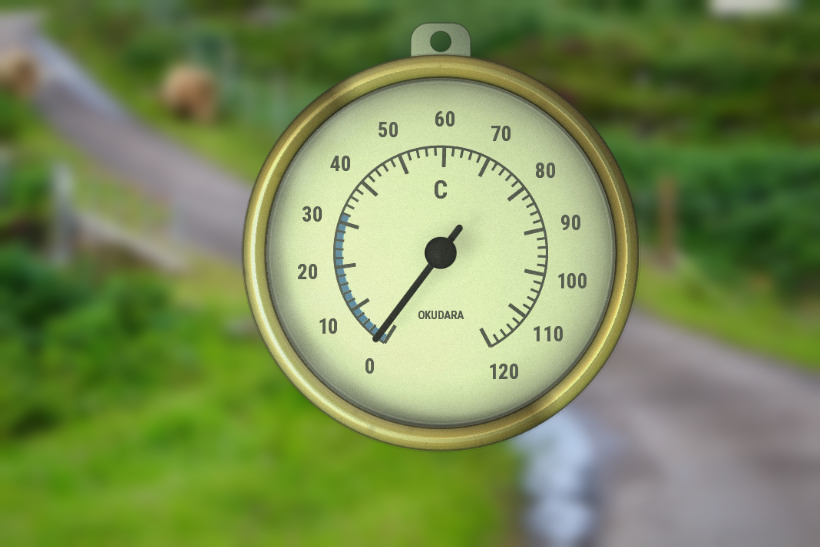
2 (°C)
